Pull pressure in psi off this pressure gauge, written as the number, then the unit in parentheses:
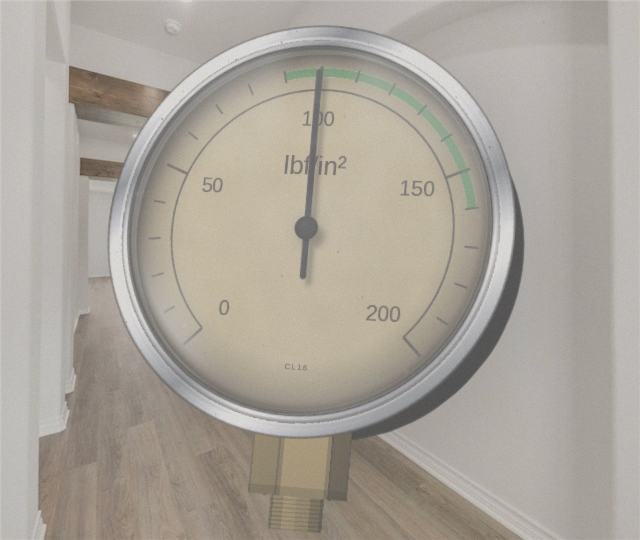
100 (psi)
